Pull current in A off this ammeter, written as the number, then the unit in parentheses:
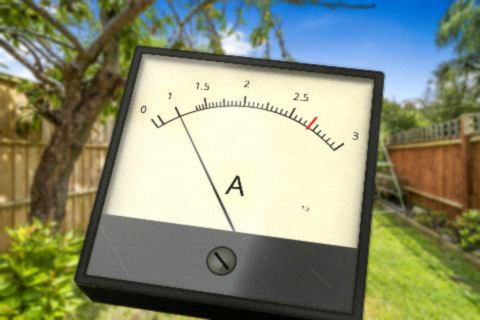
1 (A)
